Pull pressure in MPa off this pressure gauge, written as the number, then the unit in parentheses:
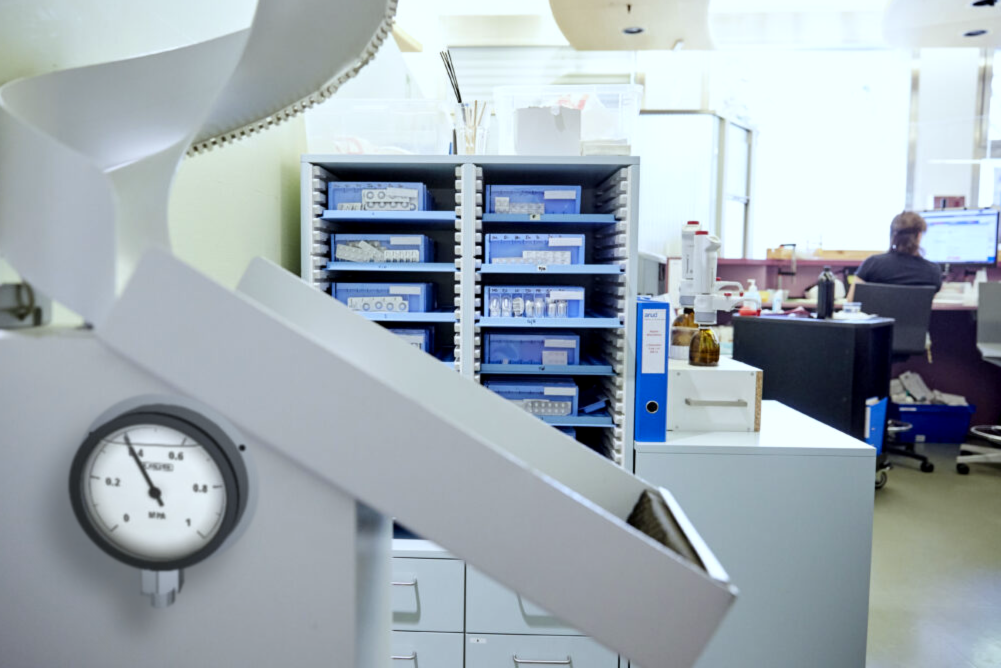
0.4 (MPa)
